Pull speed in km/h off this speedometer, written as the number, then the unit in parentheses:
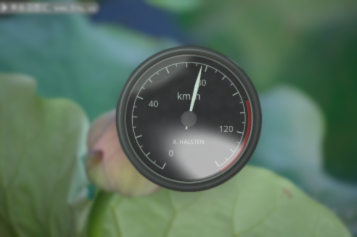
77.5 (km/h)
